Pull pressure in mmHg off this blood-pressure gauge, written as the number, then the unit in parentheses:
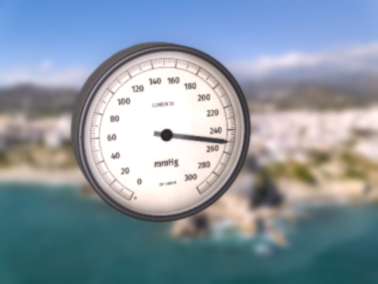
250 (mmHg)
